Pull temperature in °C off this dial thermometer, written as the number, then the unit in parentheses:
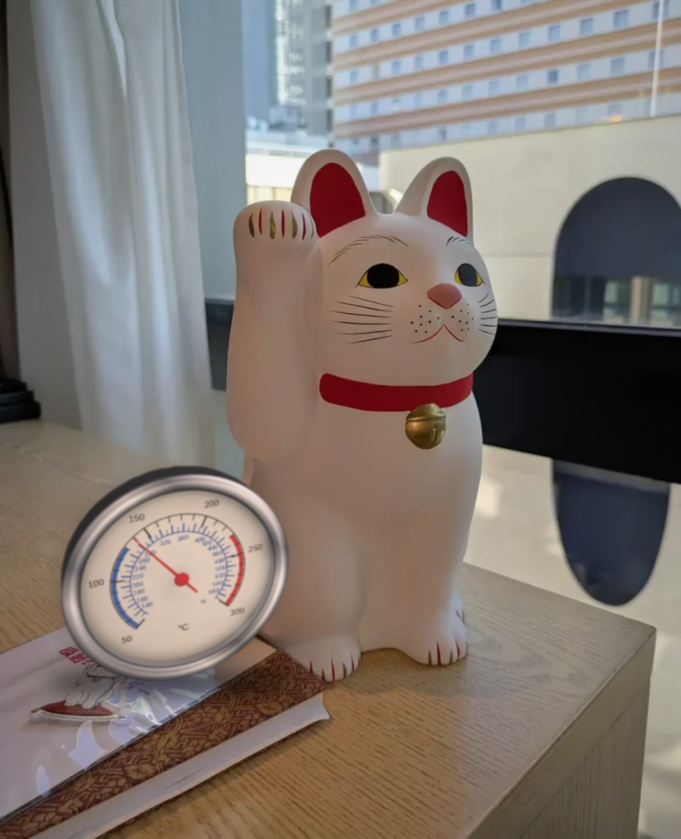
140 (°C)
